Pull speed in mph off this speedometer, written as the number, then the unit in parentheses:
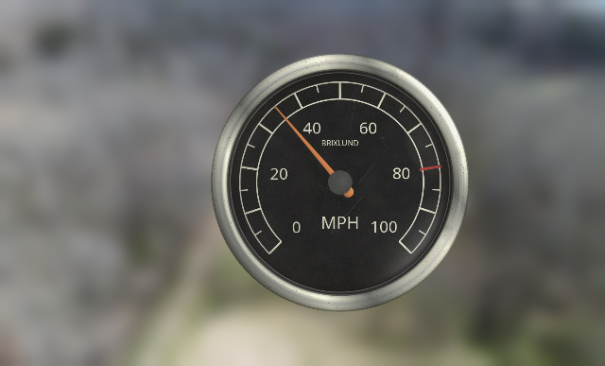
35 (mph)
